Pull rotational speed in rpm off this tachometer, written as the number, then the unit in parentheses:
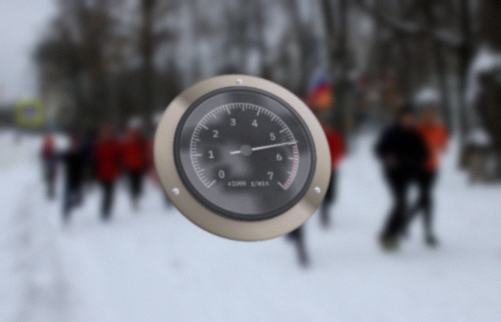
5500 (rpm)
